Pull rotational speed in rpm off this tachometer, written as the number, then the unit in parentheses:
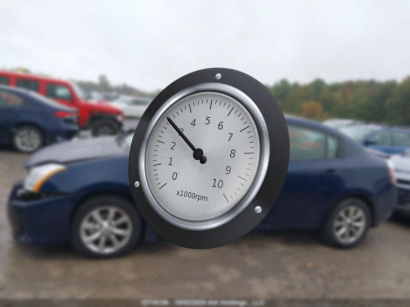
3000 (rpm)
